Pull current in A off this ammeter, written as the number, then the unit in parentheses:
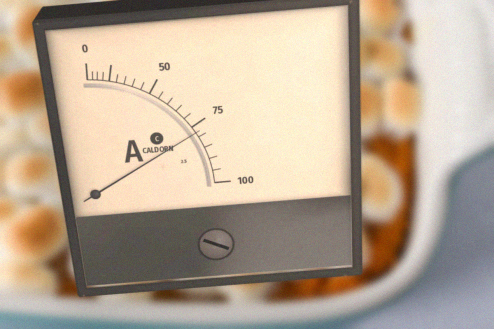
77.5 (A)
